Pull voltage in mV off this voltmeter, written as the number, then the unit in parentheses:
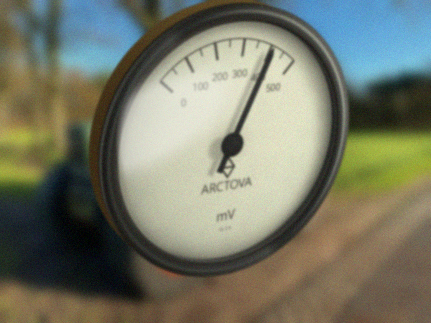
400 (mV)
